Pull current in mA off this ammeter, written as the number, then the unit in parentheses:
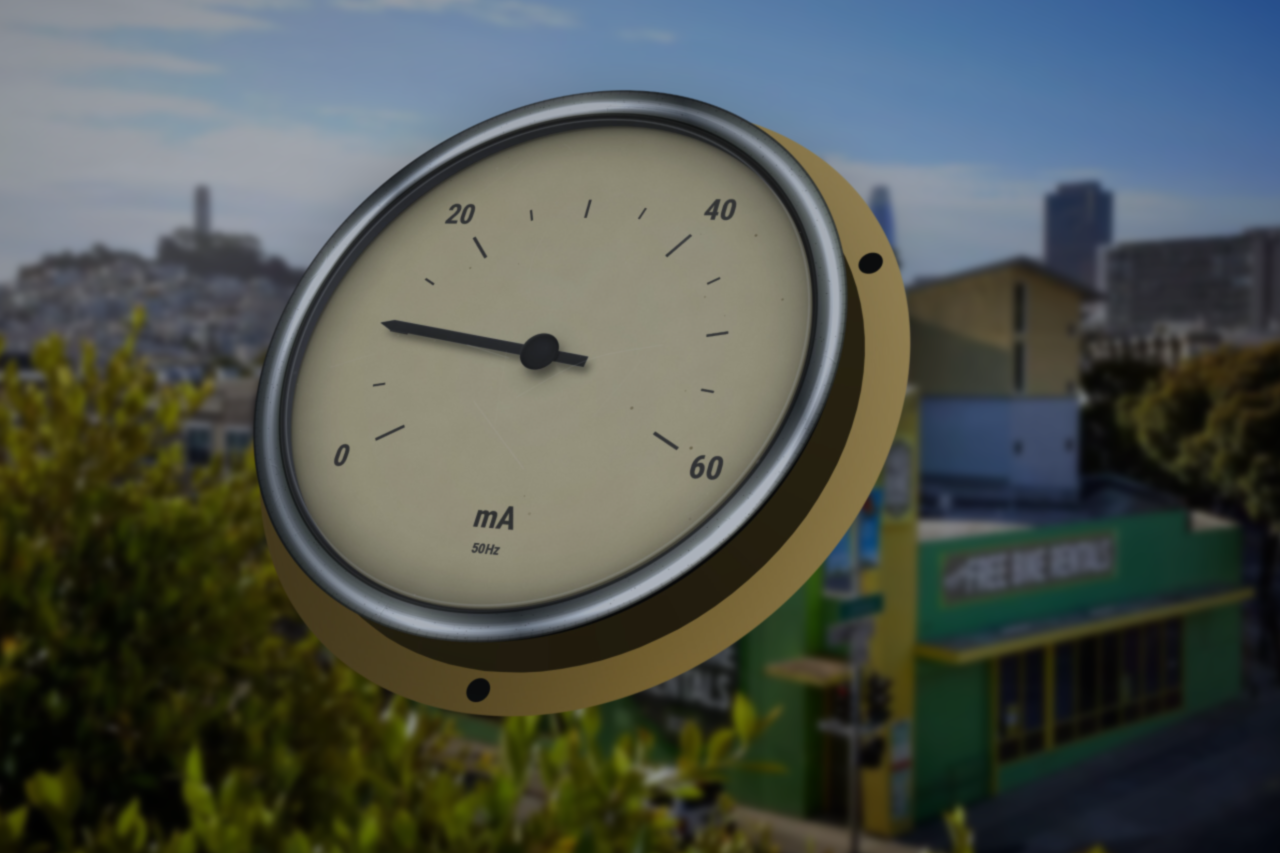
10 (mA)
